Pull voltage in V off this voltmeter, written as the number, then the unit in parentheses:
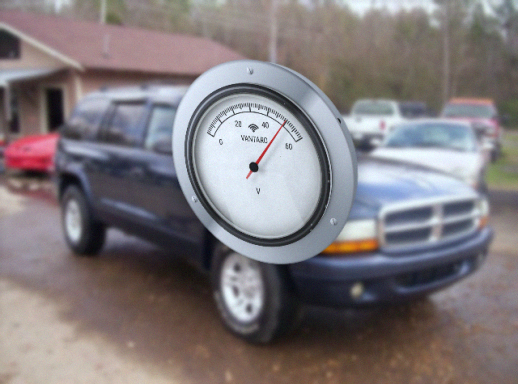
50 (V)
